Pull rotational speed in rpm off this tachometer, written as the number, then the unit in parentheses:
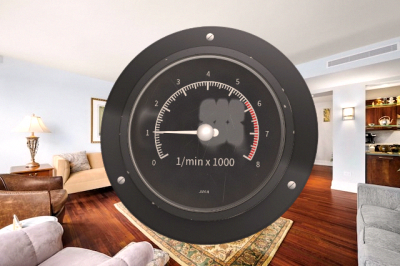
1000 (rpm)
